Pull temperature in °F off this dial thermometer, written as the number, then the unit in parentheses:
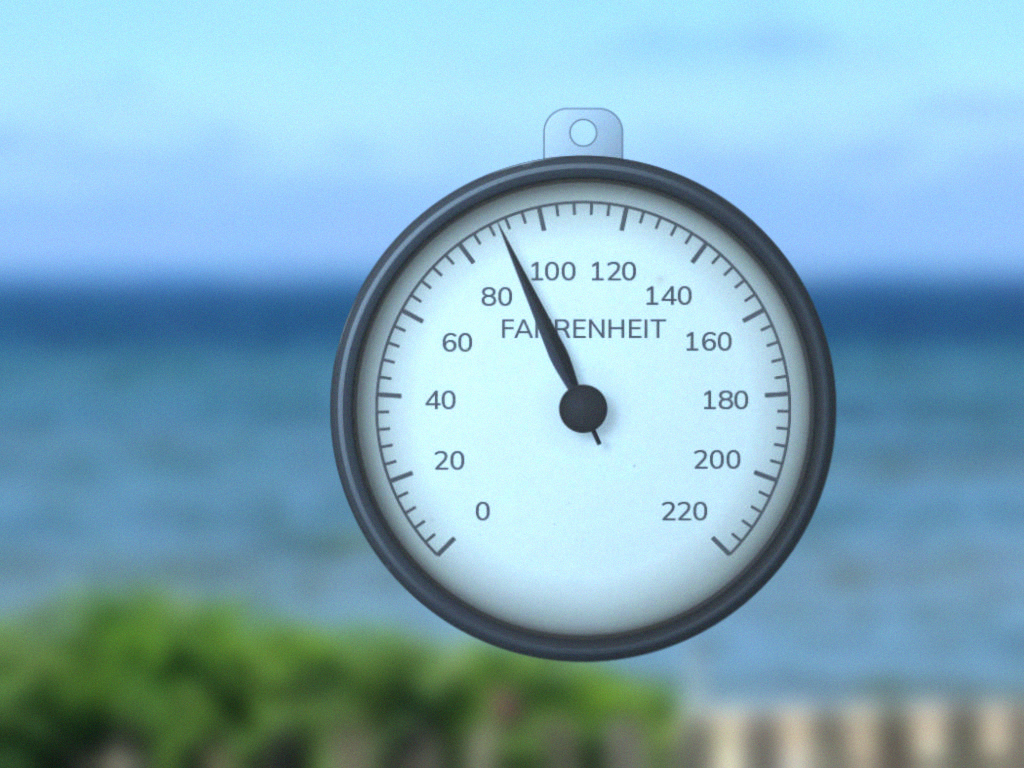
90 (°F)
